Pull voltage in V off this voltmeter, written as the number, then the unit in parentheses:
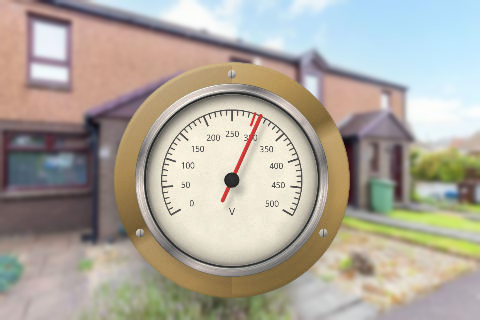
300 (V)
